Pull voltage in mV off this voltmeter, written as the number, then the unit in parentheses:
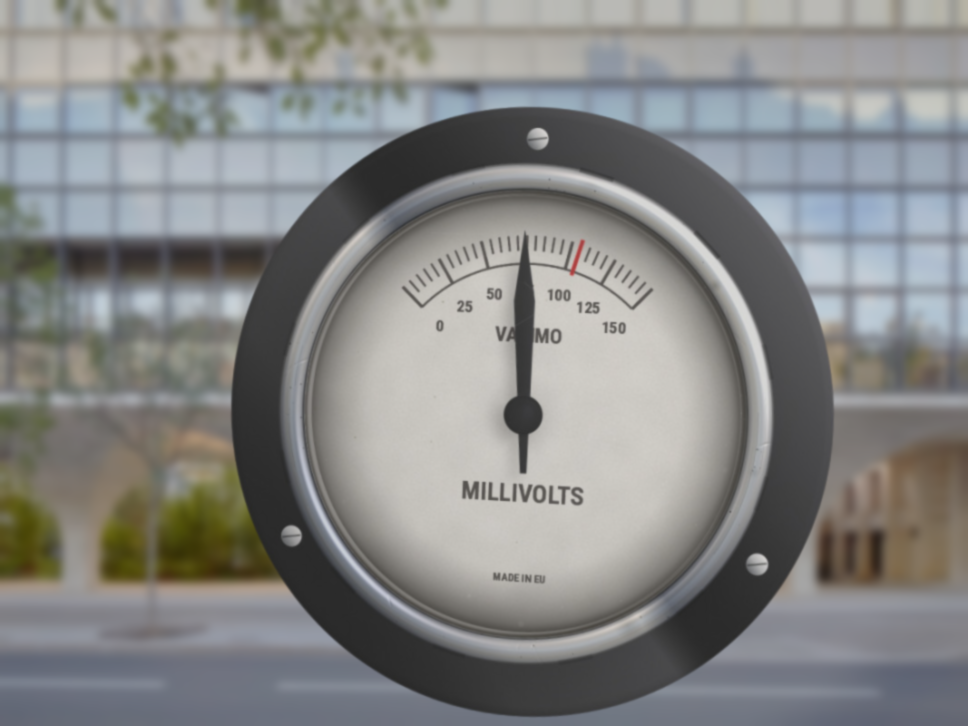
75 (mV)
